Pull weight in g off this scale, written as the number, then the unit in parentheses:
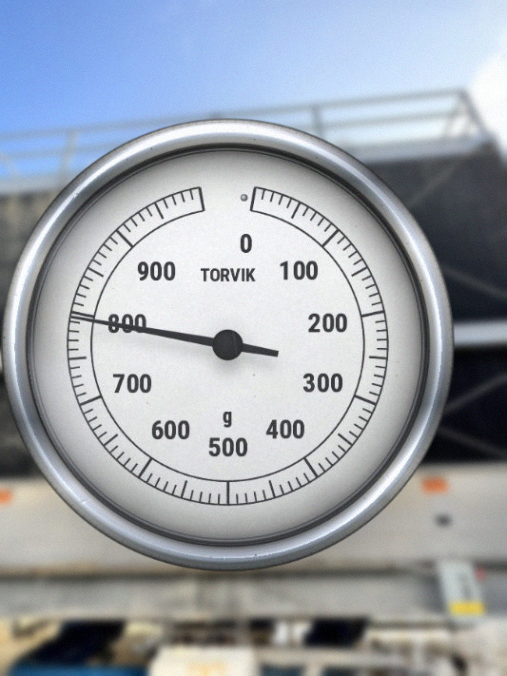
795 (g)
